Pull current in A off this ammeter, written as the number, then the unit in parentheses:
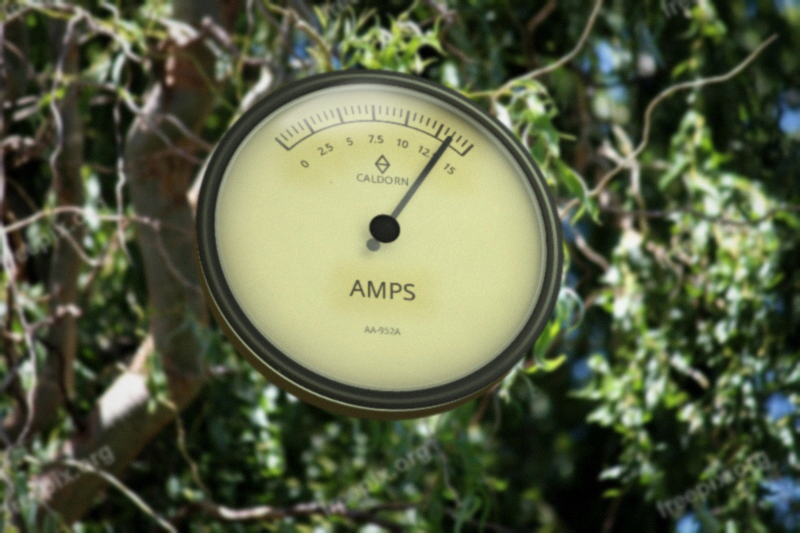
13.5 (A)
